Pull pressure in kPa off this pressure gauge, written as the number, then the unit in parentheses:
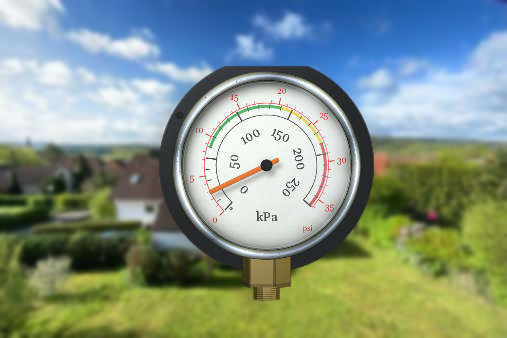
20 (kPa)
